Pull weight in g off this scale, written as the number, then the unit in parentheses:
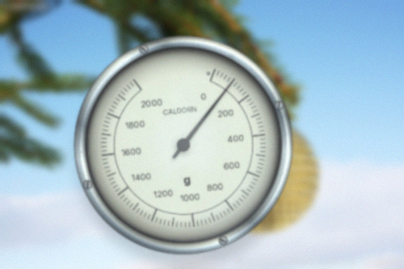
100 (g)
